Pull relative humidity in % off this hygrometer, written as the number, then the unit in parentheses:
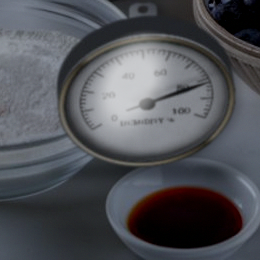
80 (%)
